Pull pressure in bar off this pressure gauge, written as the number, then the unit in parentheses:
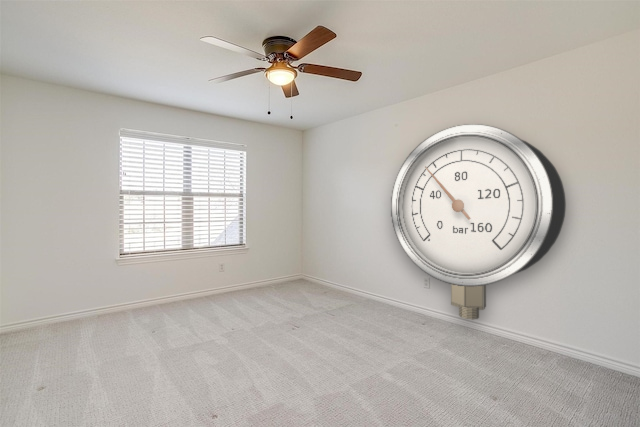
55 (bar)
